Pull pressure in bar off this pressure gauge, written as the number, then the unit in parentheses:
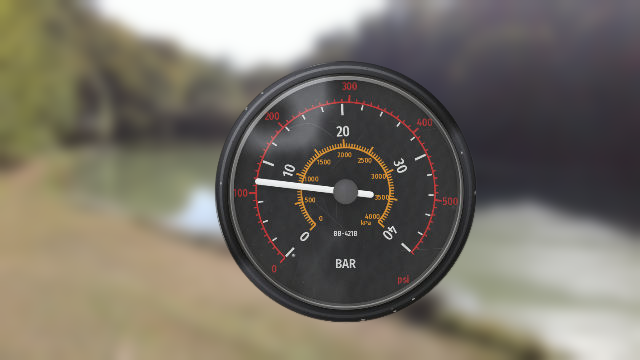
8 (bar)
